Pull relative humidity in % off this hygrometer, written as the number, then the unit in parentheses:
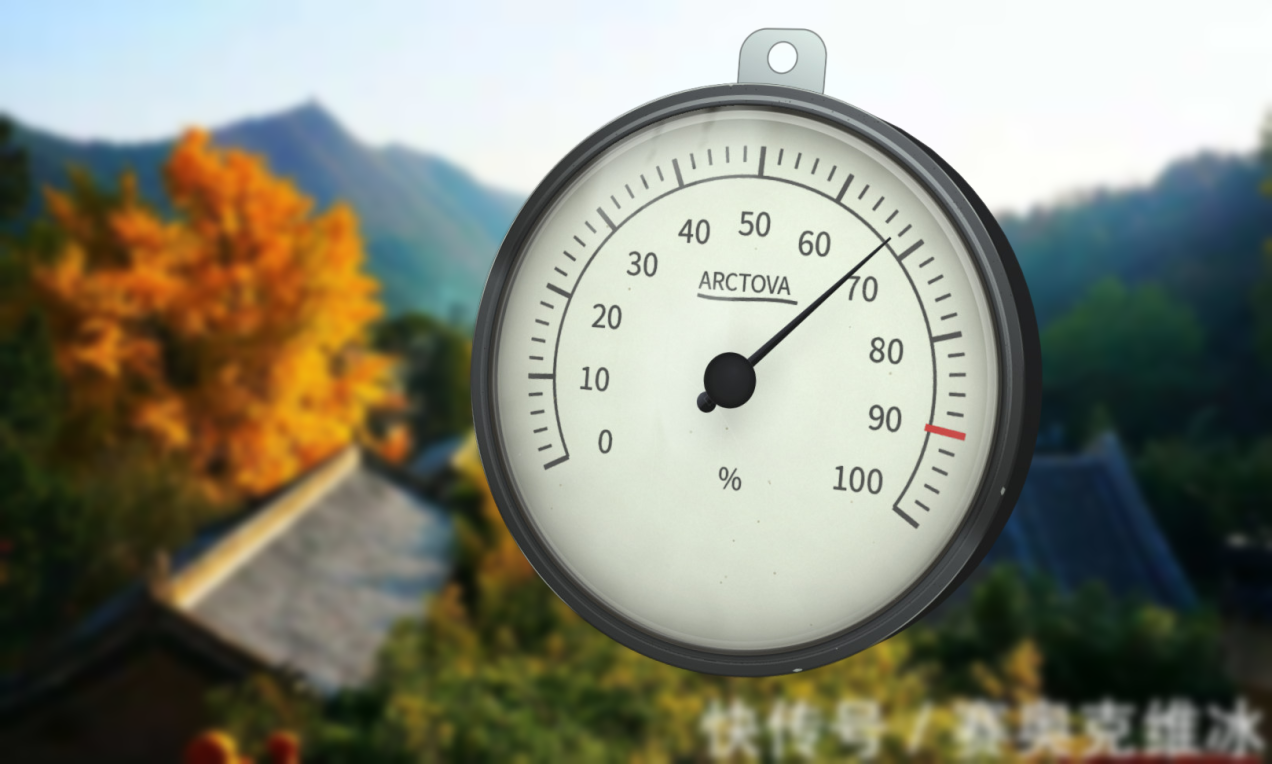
68 (%)
